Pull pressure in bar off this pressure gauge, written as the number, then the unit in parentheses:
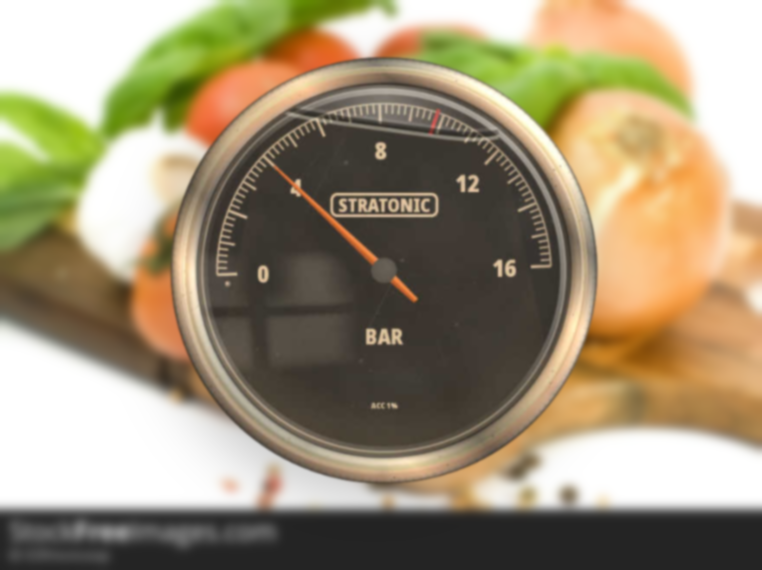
4 (bar)
